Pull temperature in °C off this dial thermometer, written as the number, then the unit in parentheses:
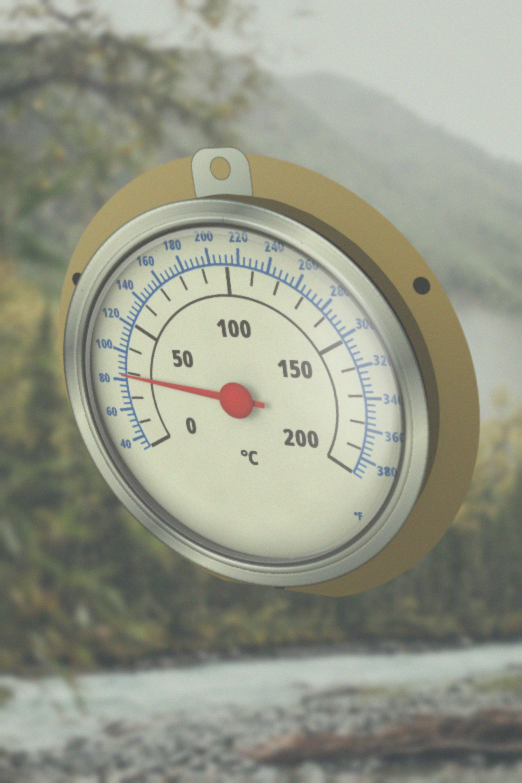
30 (°C)
